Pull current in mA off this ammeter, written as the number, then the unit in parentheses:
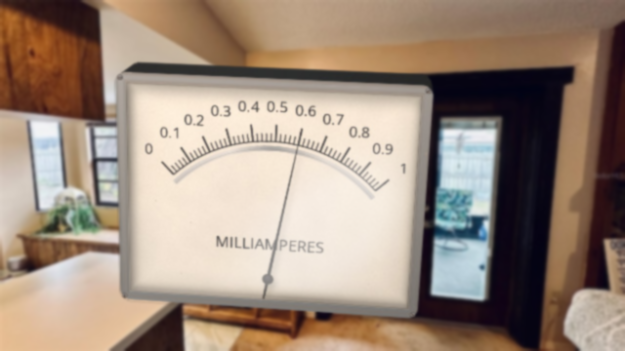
0.6 (mA)
